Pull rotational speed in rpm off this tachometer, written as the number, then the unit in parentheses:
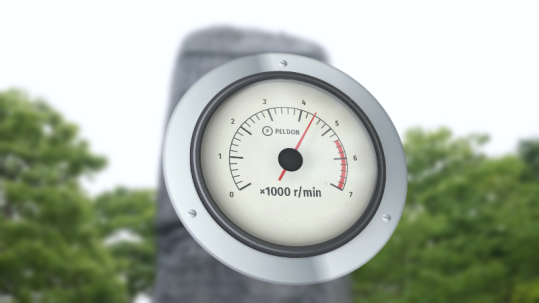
4400 (rpm)
